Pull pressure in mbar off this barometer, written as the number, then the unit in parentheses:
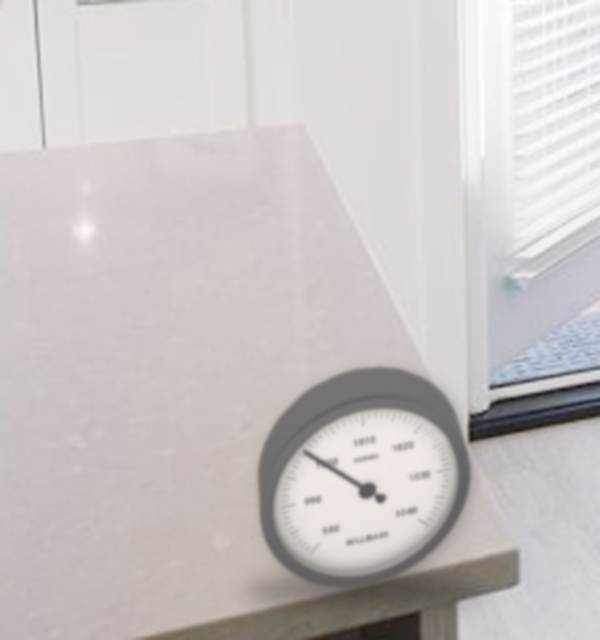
1000 (mbar)
